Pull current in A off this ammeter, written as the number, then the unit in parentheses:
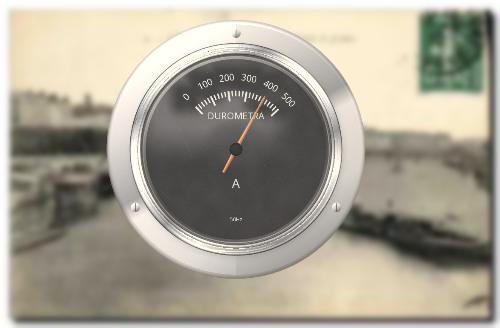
400 (A)
